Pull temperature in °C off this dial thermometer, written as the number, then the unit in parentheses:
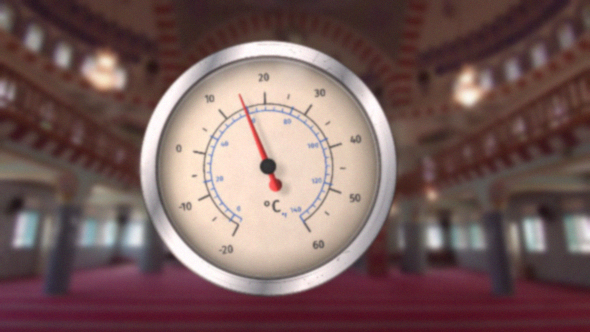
15 (°C)
